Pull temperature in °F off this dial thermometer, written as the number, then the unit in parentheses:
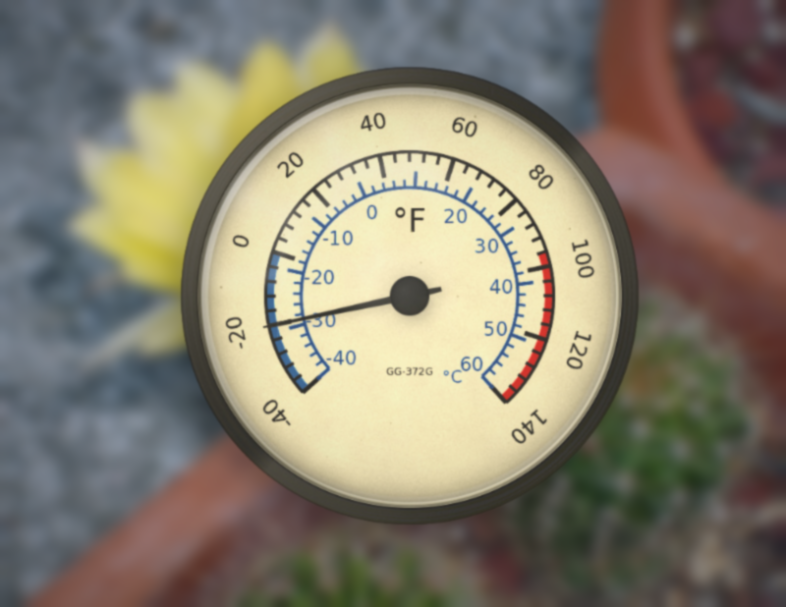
-20 (°F)
